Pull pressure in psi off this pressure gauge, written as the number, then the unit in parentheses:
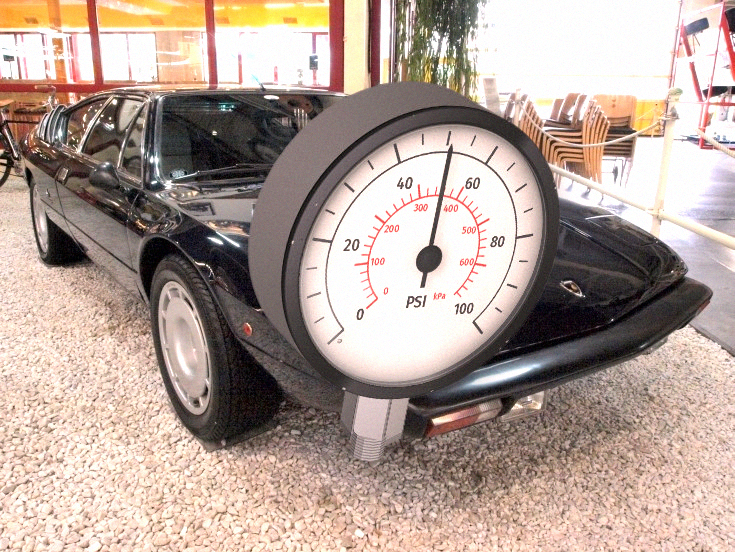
50 (psi)
